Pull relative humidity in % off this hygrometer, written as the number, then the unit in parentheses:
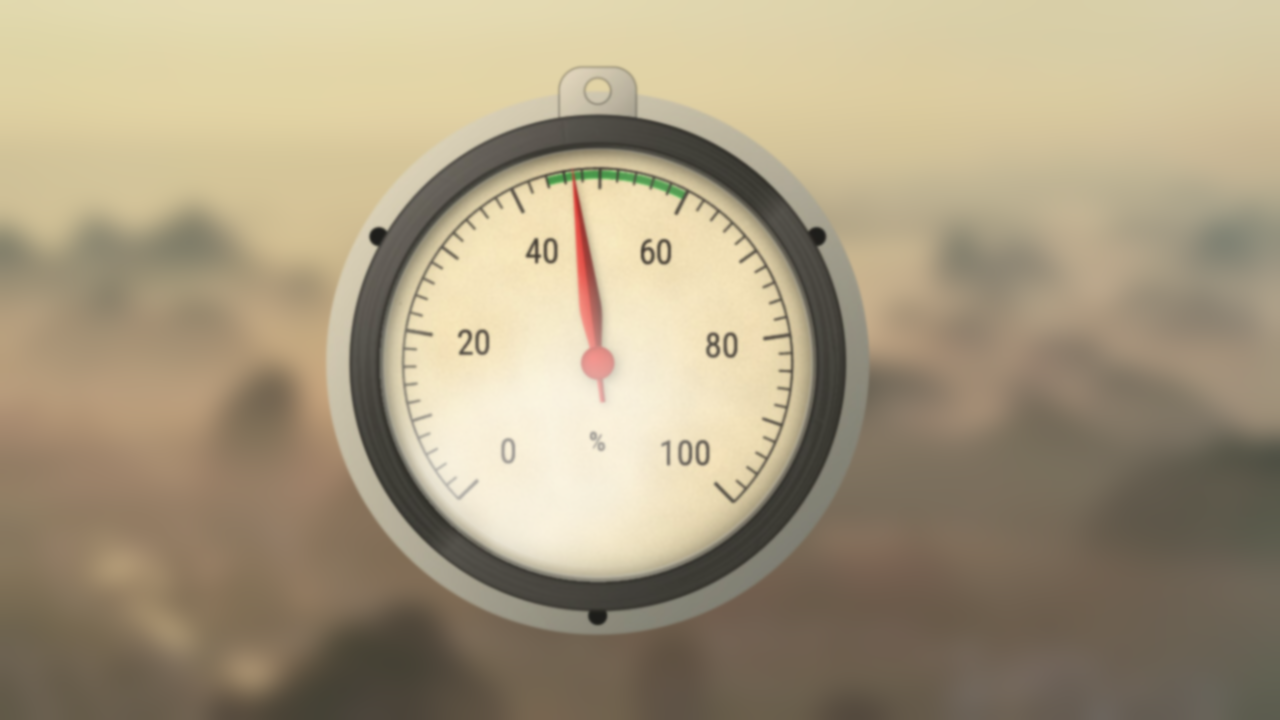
47 (%)
